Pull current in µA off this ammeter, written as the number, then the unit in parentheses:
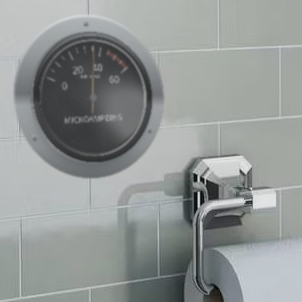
35 (µA)
